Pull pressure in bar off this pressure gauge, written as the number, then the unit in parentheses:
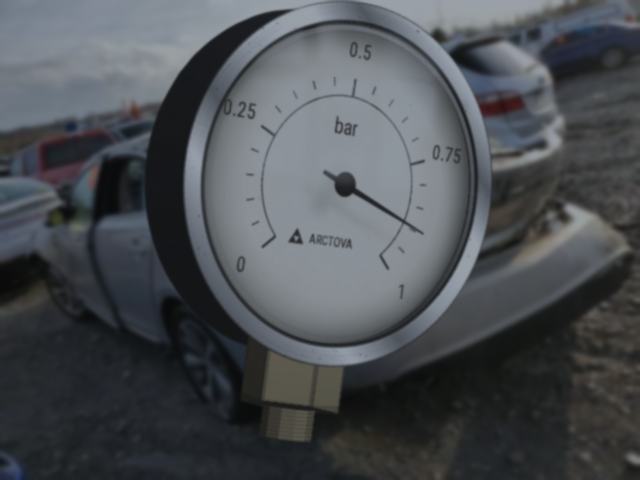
0.9 (bar)
